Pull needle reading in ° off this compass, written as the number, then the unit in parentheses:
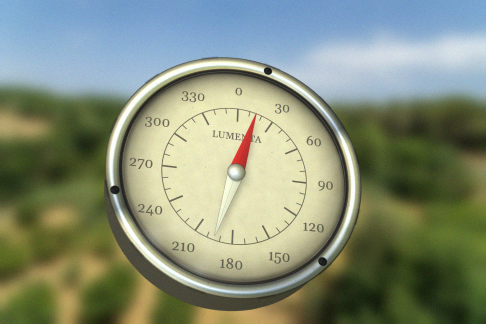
15 (°)
